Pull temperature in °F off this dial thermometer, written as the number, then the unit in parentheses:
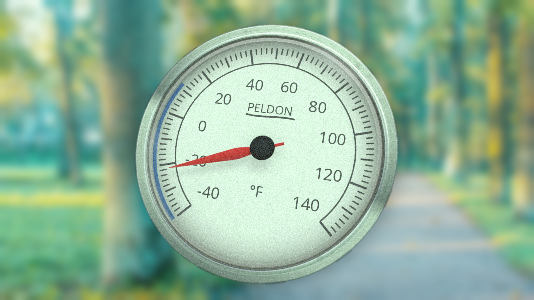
-22 (°F)
